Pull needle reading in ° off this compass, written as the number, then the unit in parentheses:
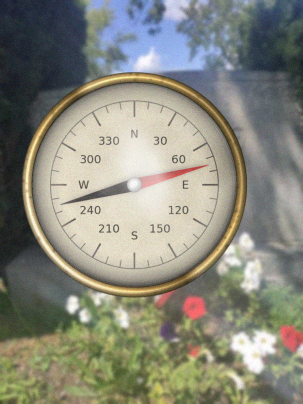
75 (°)
